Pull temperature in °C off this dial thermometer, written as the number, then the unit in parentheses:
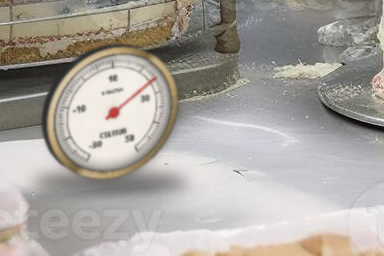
25 (°C)
